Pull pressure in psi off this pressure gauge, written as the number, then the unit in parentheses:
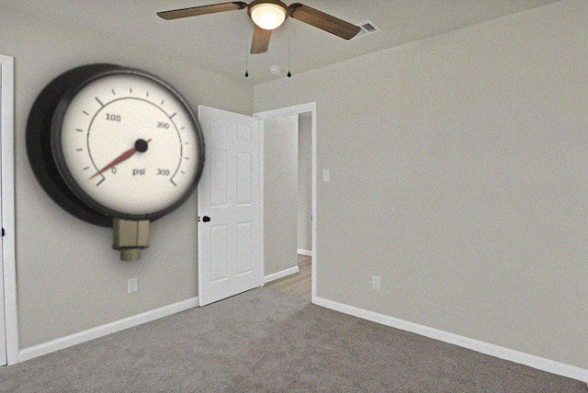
10 (psi)
